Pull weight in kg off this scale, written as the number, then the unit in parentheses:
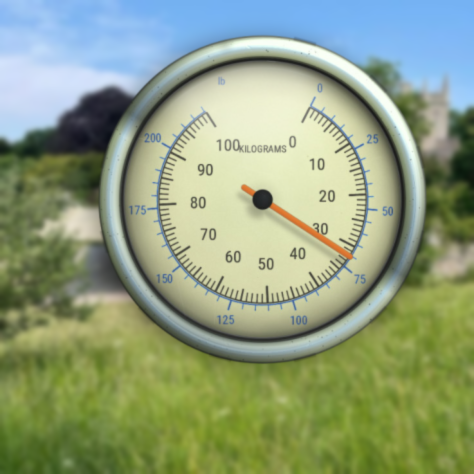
32 (kg)
